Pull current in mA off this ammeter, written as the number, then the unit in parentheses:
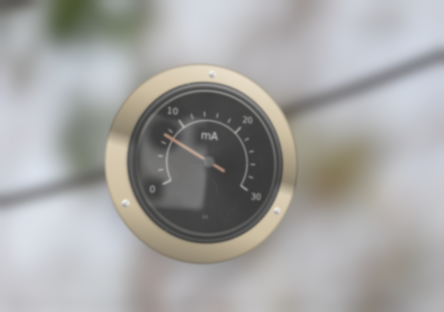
7 (mA)
